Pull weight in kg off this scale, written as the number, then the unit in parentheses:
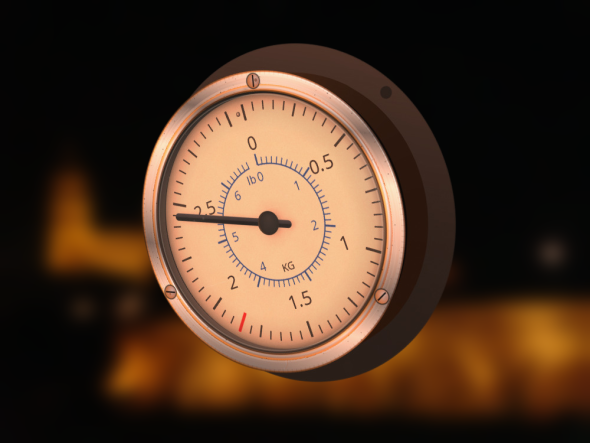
2.45 (kg)
